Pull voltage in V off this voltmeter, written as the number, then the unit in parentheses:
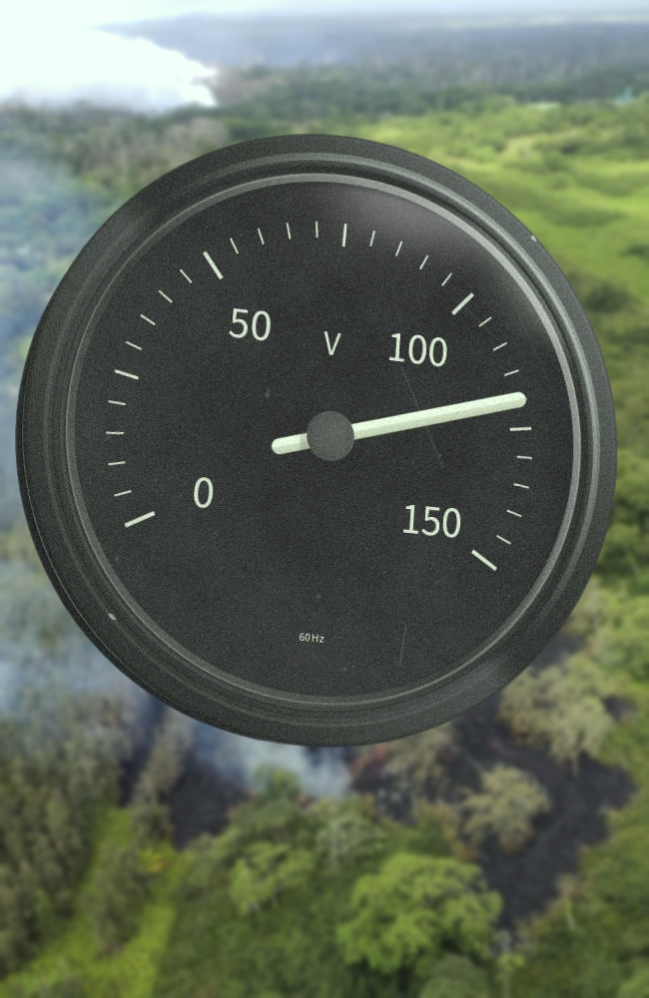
120 (V)
